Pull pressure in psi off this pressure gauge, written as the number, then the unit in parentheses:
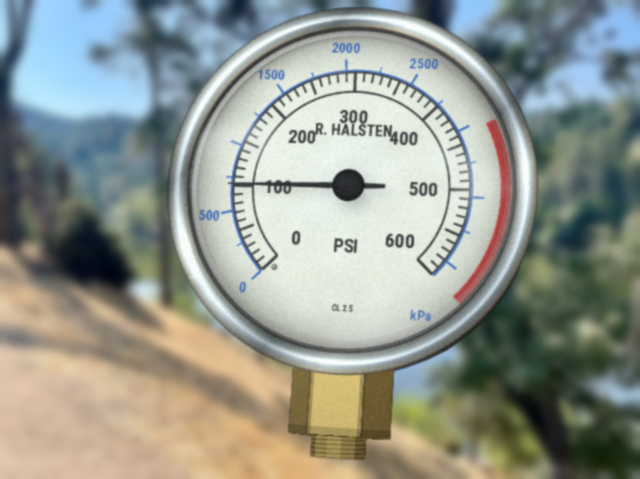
100 (psi)
